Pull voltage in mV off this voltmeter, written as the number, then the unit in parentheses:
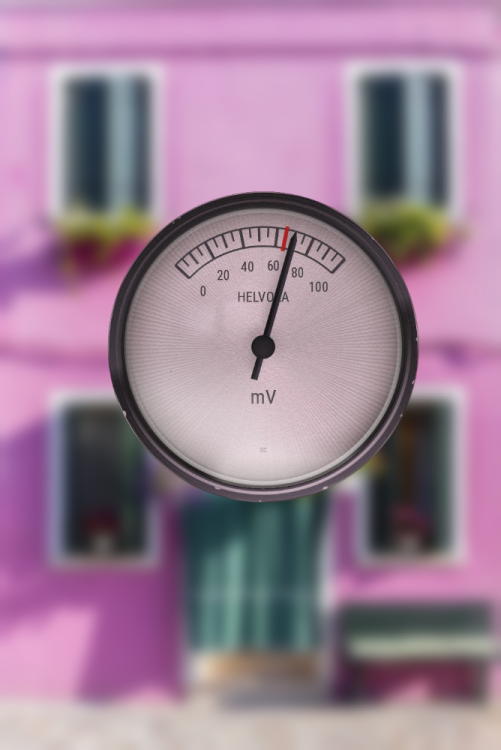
70 (mV)
